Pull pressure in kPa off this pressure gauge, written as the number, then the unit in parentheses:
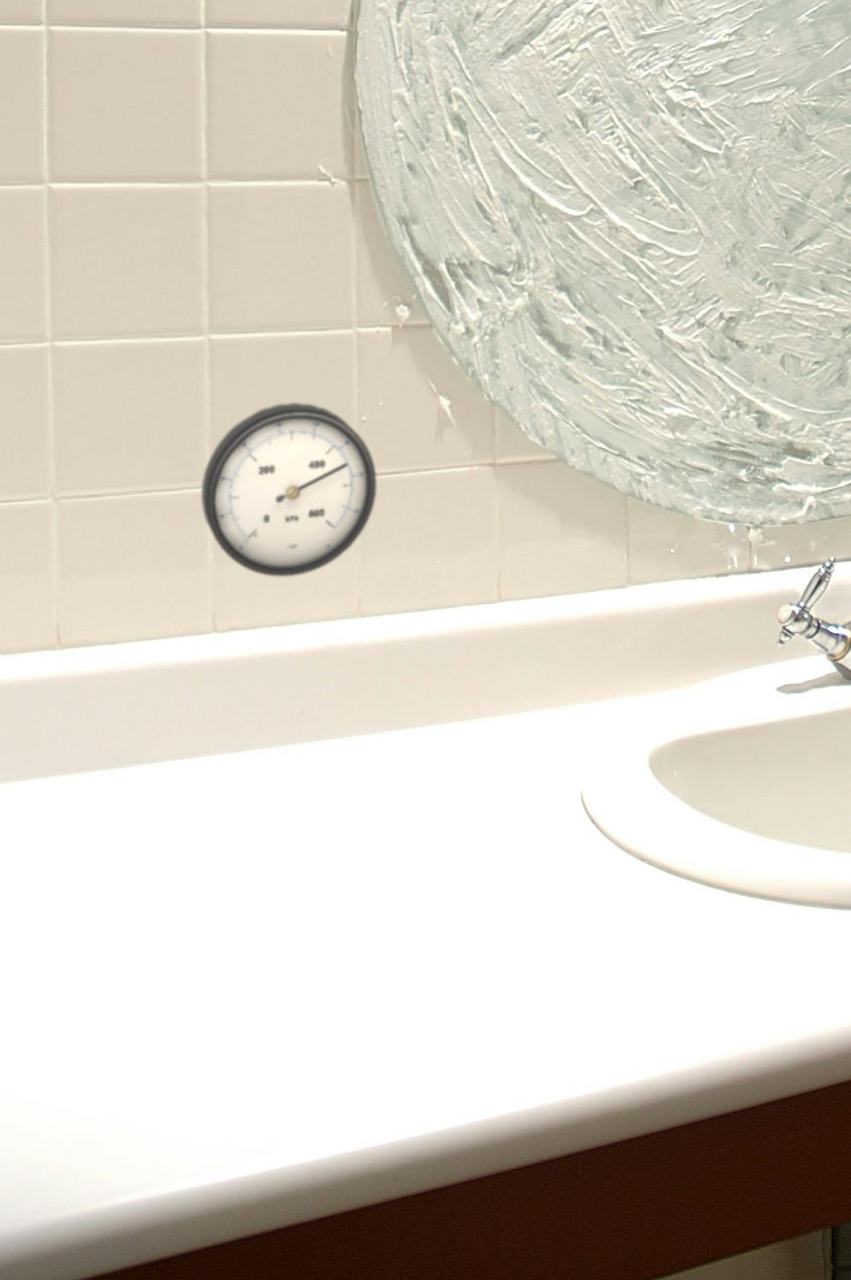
450 (kPa)
